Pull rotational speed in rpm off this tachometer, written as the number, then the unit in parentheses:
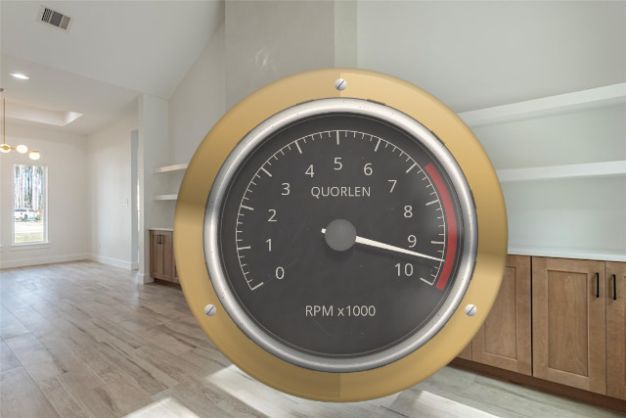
9400 (rpm)
